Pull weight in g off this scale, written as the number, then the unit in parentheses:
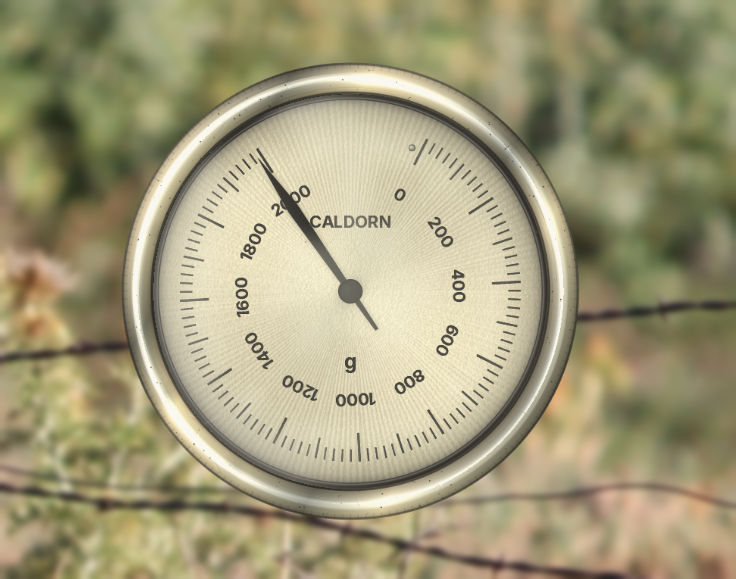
1990 (g)
